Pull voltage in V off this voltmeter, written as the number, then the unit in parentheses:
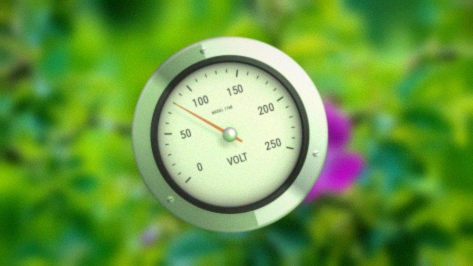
80 (V)
